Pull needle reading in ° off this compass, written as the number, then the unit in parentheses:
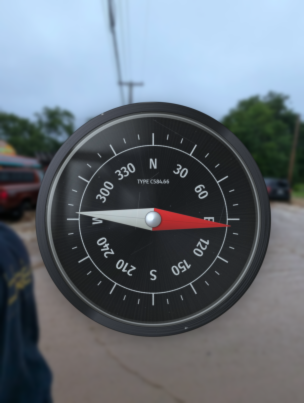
95 (°)
